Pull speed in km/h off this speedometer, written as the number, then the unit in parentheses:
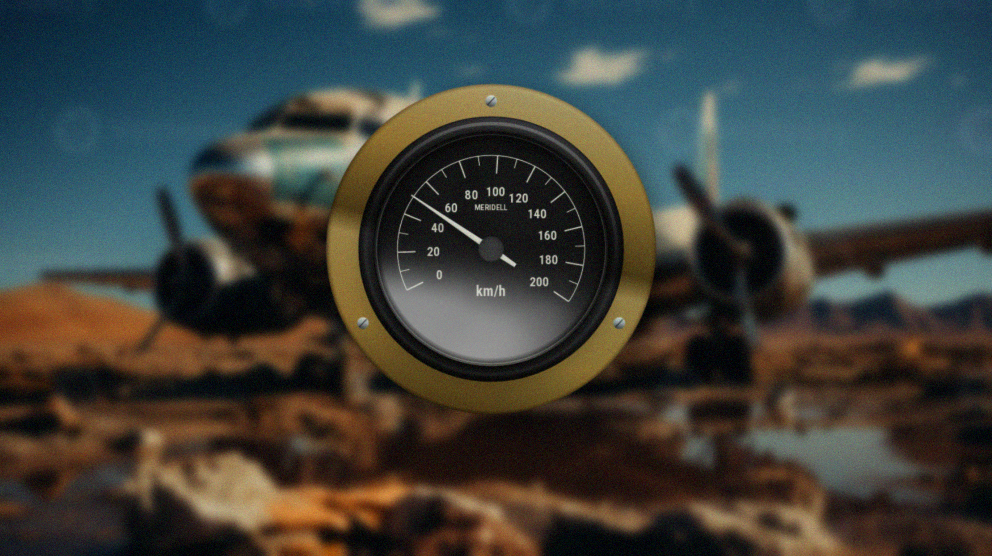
50 (km/h)
